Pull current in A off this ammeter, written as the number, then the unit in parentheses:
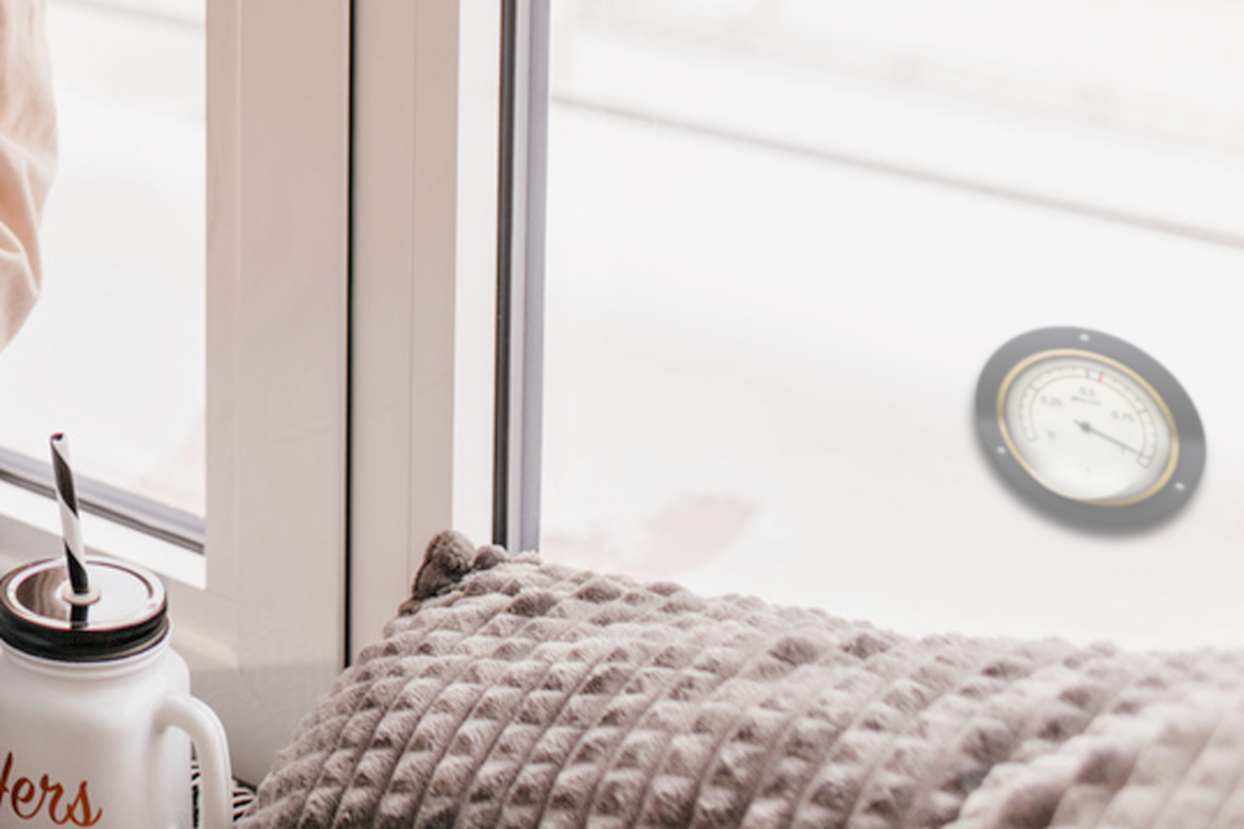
0.95 (A)
